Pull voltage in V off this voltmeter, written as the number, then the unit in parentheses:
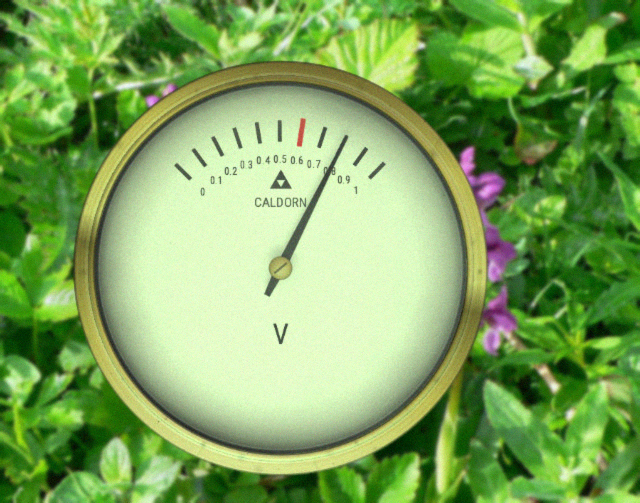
0.8 (V)
